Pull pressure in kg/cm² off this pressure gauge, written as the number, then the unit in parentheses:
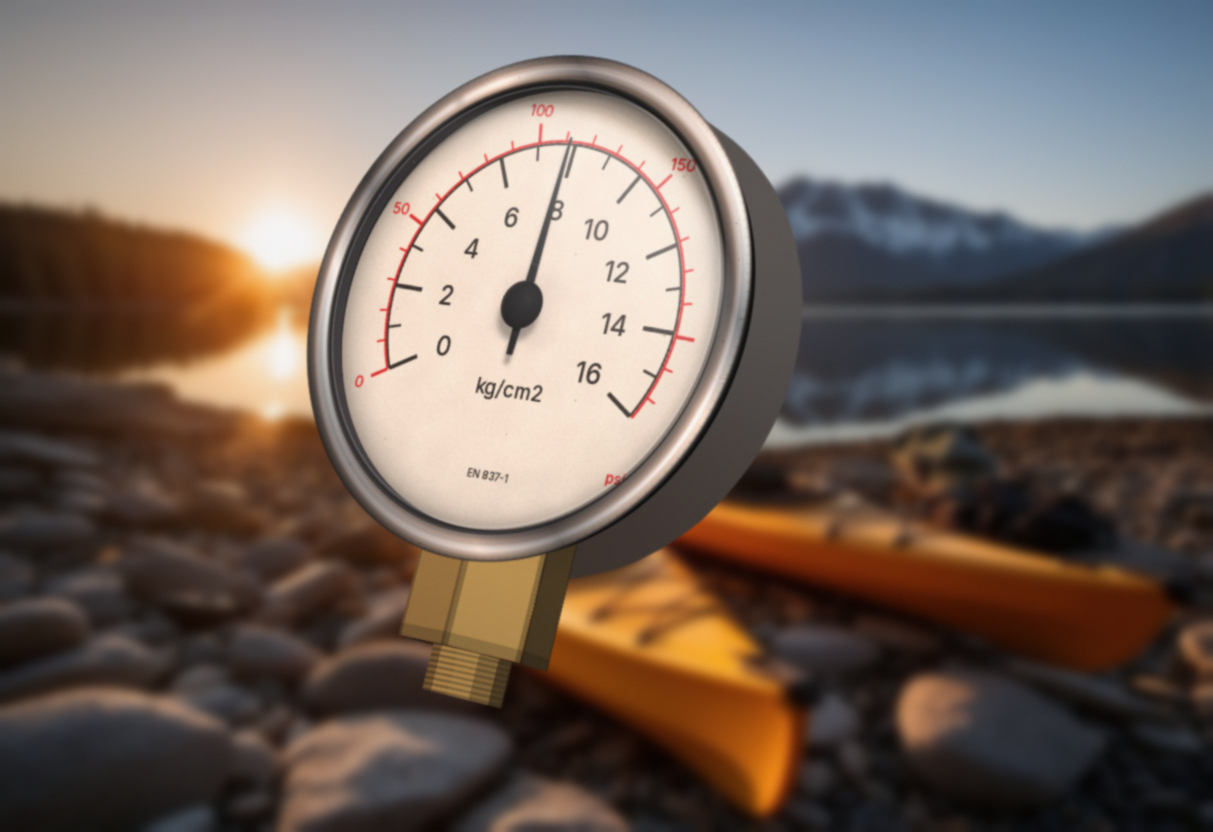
8 (kg/cm²)
